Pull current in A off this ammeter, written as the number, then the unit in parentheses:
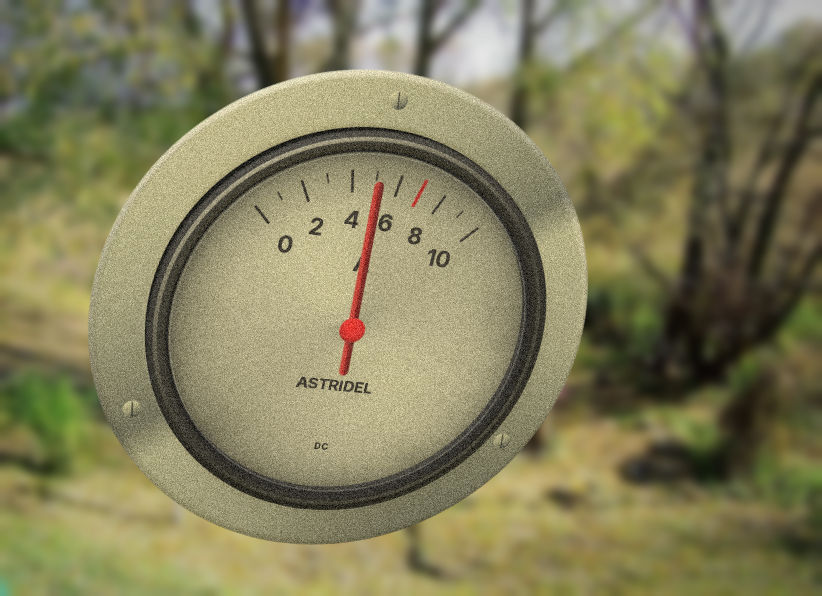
5 (A)
